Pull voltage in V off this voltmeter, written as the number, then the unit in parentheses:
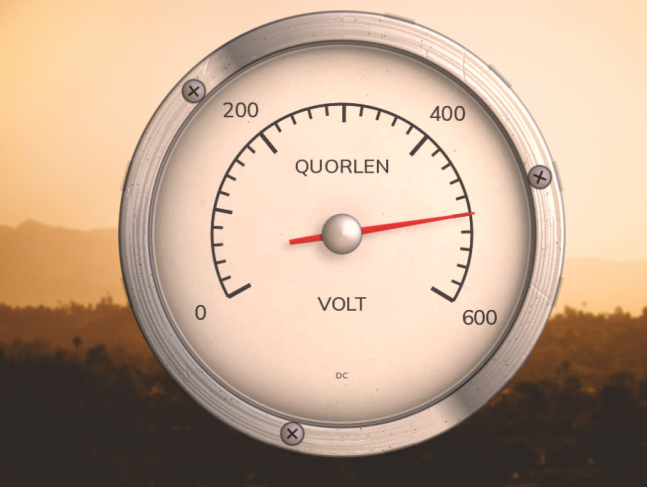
500 (V)
